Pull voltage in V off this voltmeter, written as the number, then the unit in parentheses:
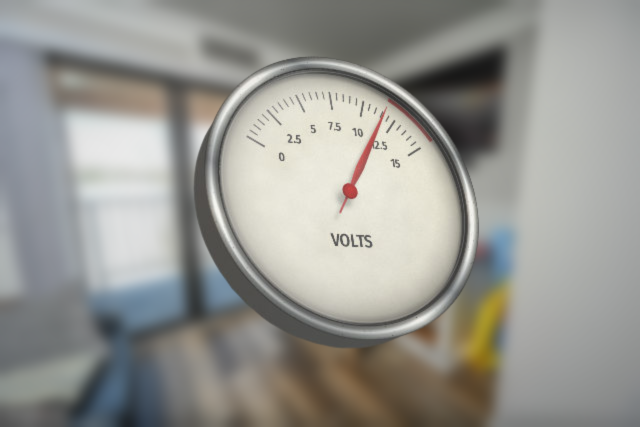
11.5 (V)
